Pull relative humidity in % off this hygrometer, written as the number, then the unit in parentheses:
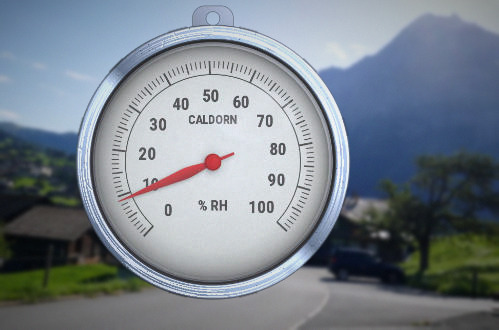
9 (%)
